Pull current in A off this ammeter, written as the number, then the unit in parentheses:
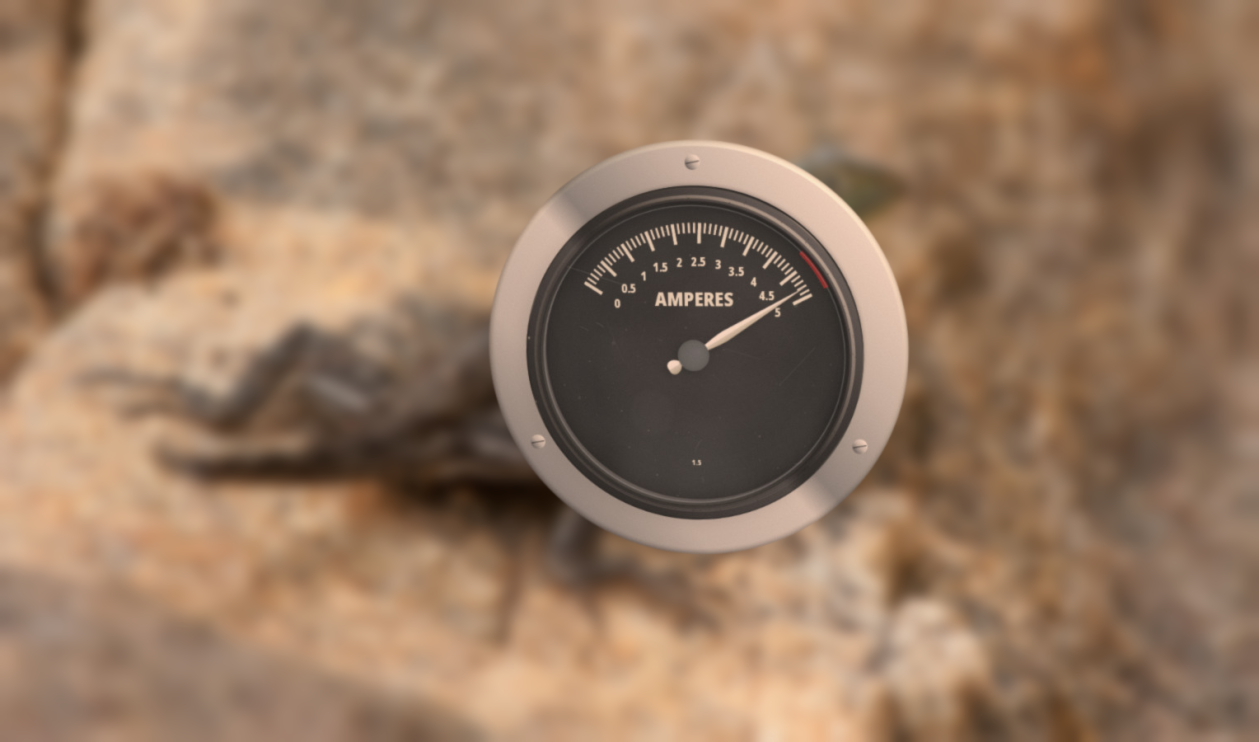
4.8 (A)
